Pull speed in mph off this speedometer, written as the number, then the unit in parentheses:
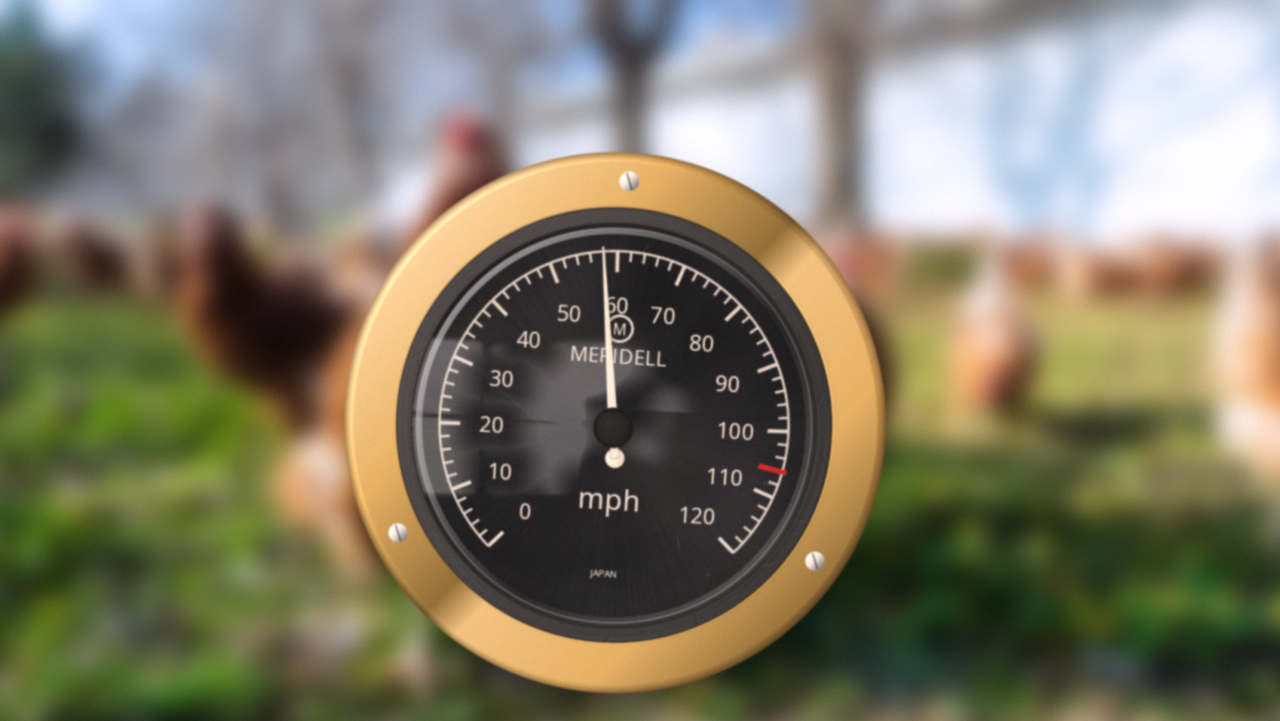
58 (mph)
